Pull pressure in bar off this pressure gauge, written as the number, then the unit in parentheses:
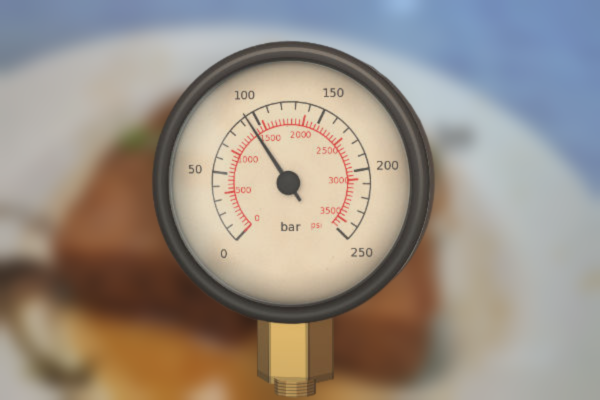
95 (bar)
